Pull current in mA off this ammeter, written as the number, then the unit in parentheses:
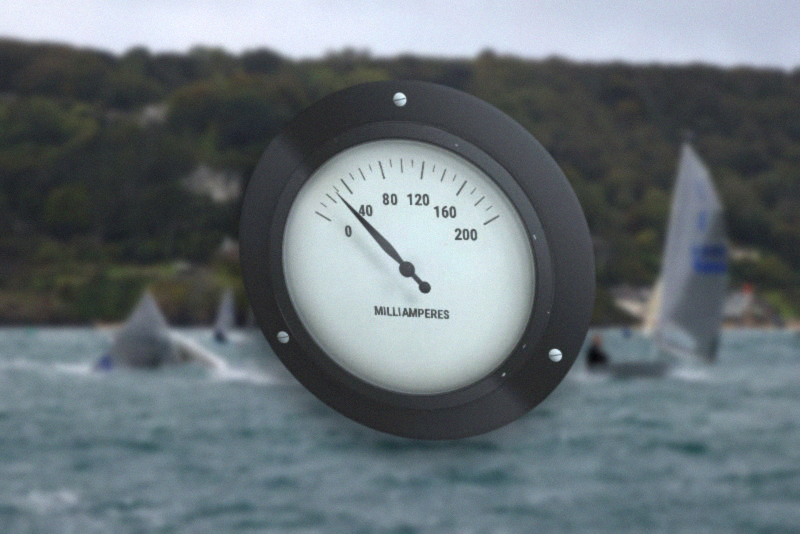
30 (mA)
